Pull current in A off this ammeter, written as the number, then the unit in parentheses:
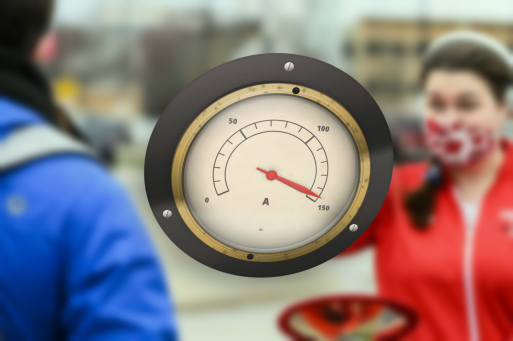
145 (A)
